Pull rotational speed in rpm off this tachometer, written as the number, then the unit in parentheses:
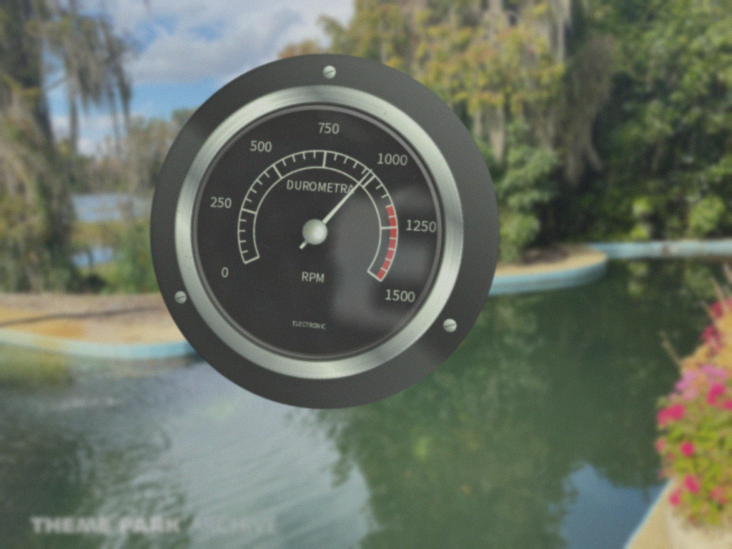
975 (rpm)
